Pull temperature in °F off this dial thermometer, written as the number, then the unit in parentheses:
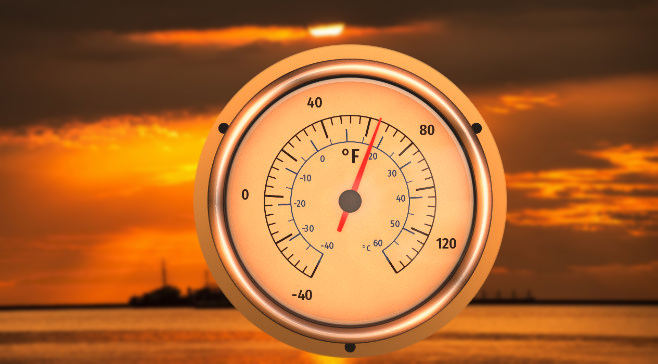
64 (°F)
